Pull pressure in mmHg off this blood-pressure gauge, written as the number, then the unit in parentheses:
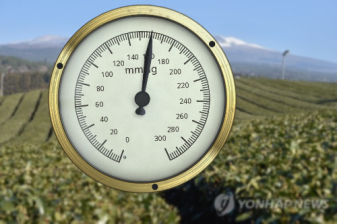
160 (mmHg)
